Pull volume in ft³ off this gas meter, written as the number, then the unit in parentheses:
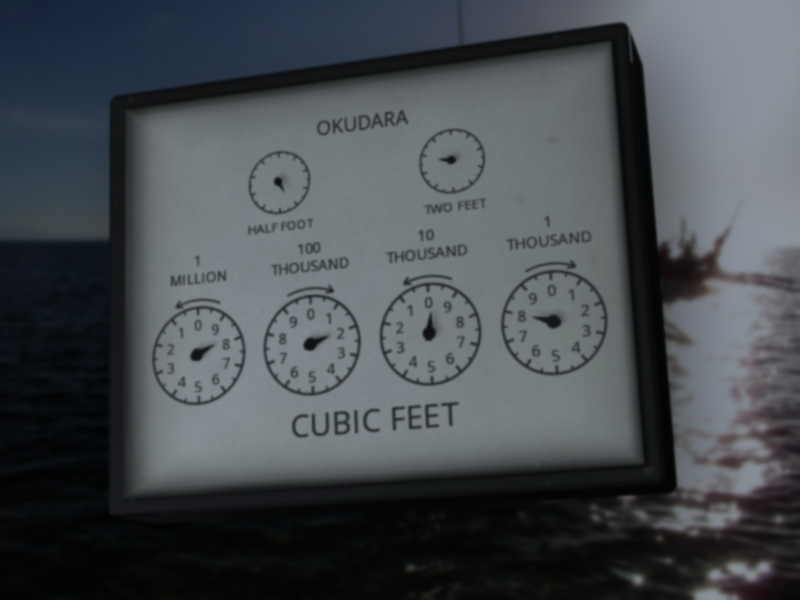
819800 (ft³)
